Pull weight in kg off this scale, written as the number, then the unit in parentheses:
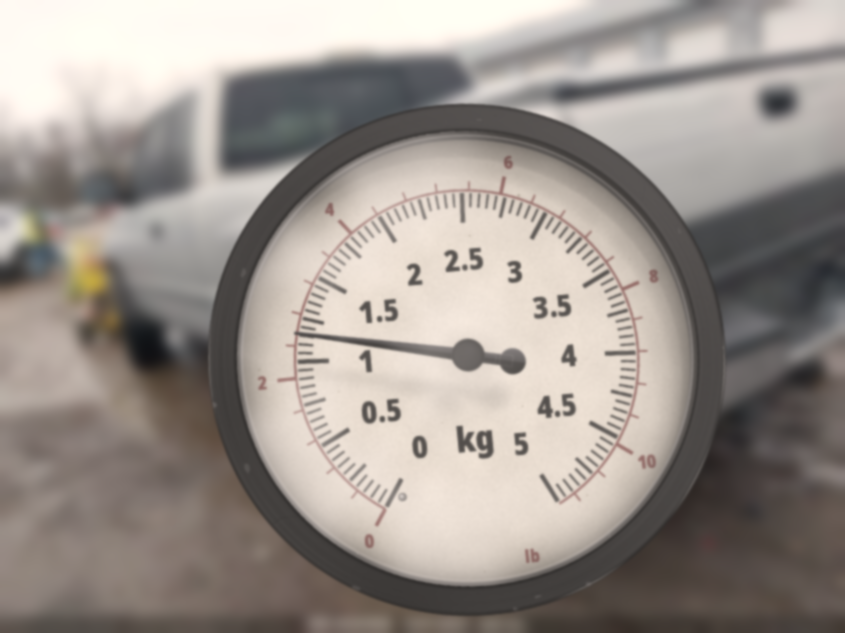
1.15 (kg)
